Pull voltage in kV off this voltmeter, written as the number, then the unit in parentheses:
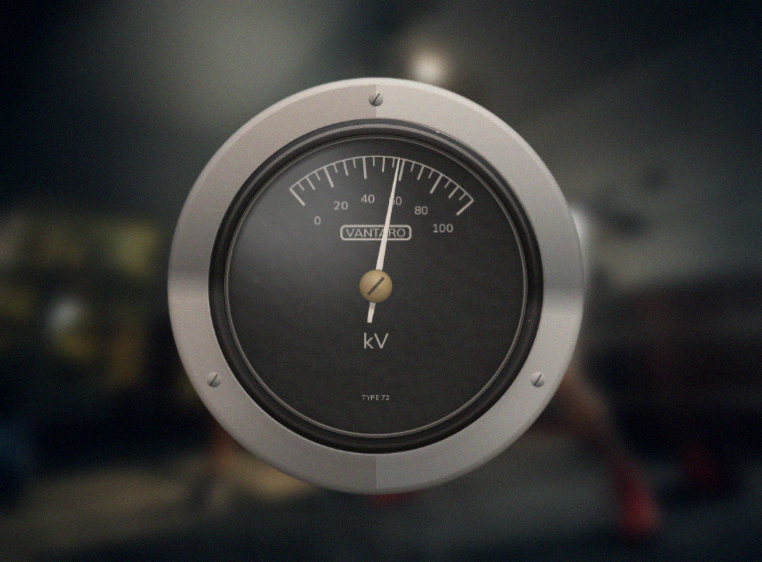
57.5 (kV)
